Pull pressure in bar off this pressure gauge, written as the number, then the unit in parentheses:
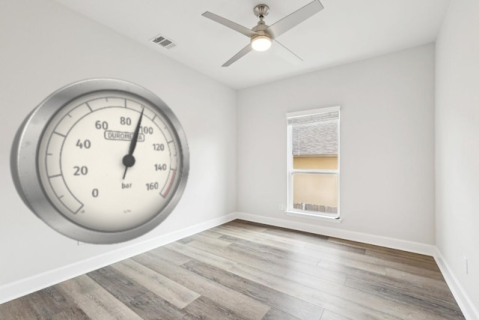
90 (bar)
